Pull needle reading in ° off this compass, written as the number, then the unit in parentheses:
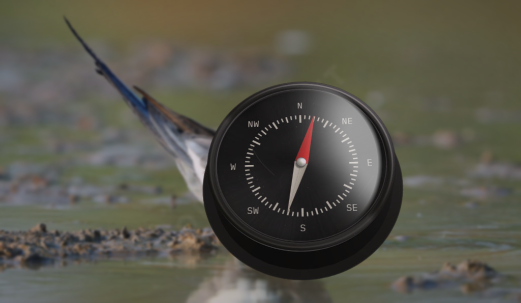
15 (°)
